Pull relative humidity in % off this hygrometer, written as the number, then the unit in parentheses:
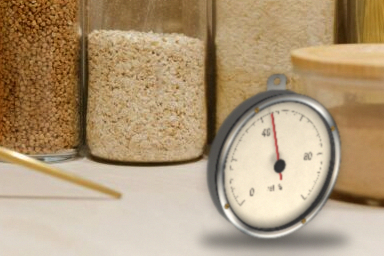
44 (%)
